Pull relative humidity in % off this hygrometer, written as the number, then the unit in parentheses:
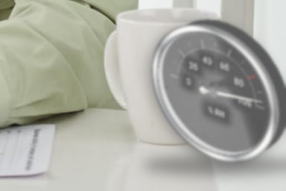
95 (%)
